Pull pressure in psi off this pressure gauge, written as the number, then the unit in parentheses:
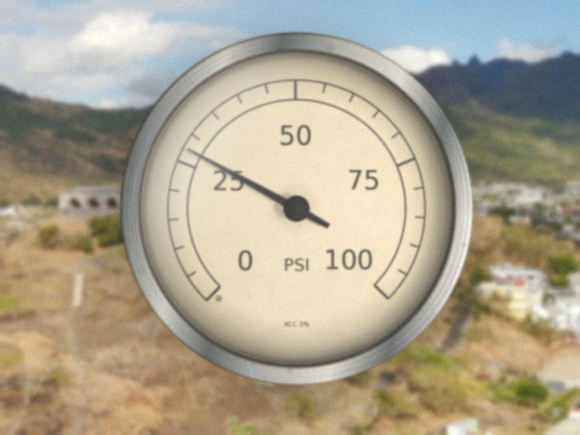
27.5 (psi)
